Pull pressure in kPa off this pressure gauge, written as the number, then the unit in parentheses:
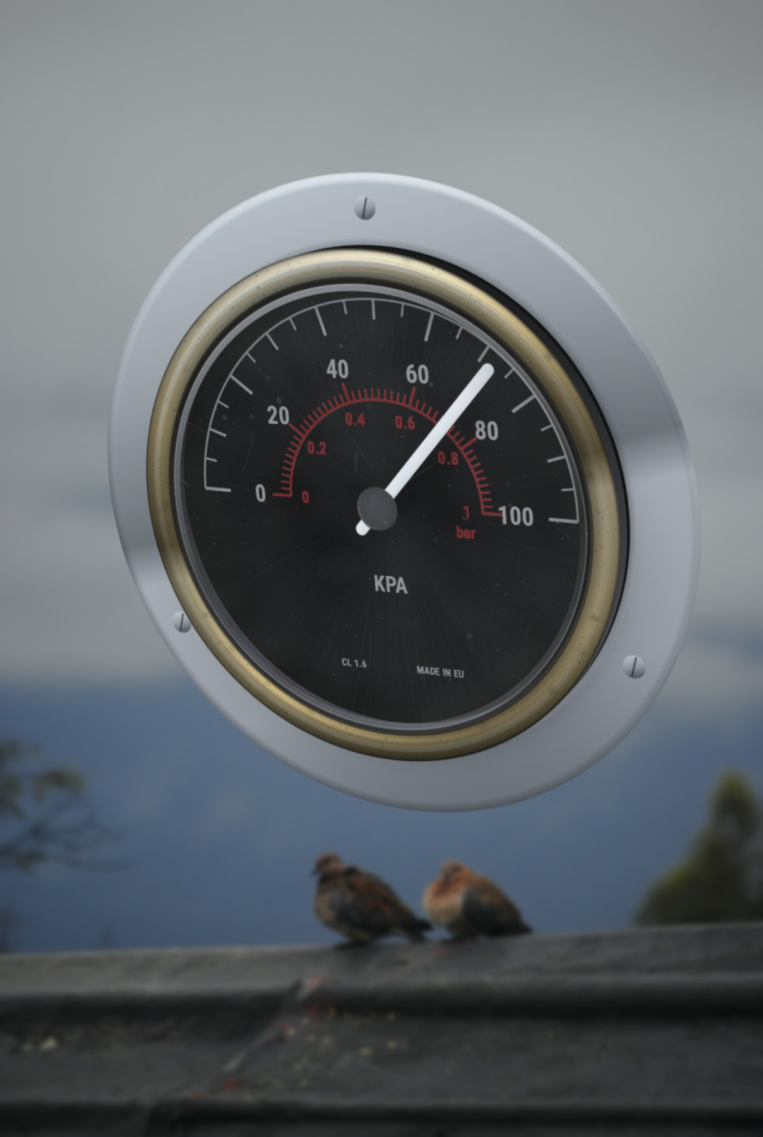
72.5 (kPa)
